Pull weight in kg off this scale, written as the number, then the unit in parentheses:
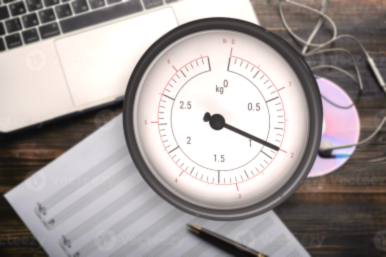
0.9 (kg)
